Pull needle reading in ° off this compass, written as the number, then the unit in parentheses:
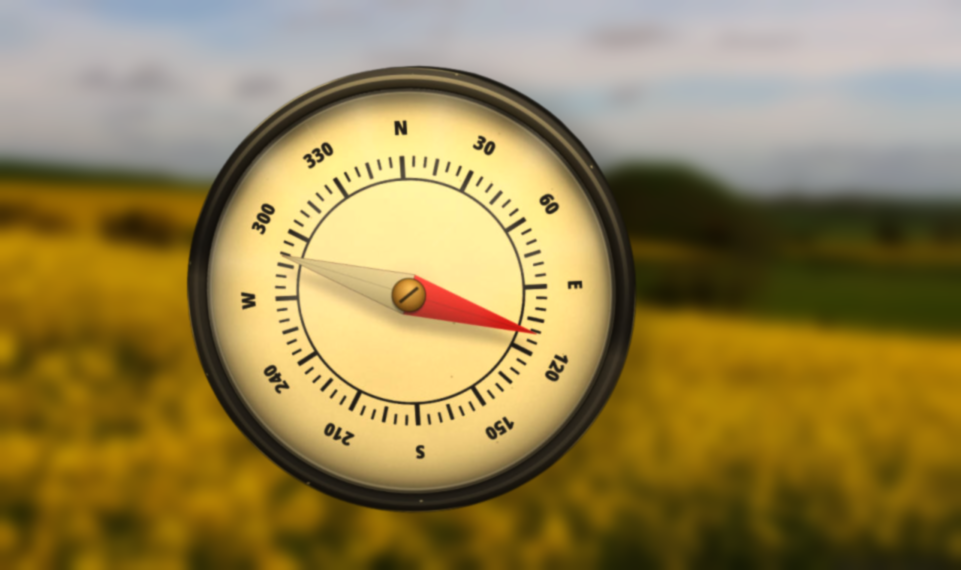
110 (°)
